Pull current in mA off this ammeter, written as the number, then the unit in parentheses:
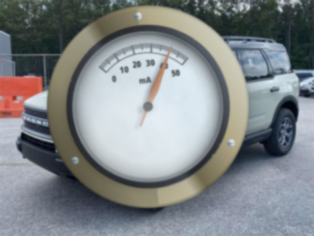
40 (mA)
